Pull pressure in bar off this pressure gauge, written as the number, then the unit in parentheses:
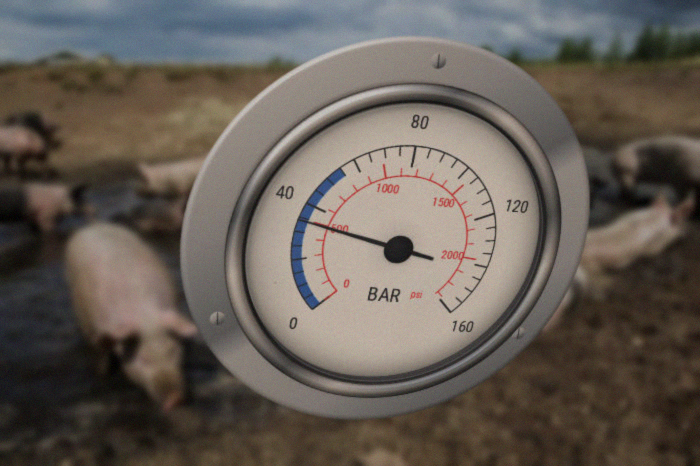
35 (bar)
